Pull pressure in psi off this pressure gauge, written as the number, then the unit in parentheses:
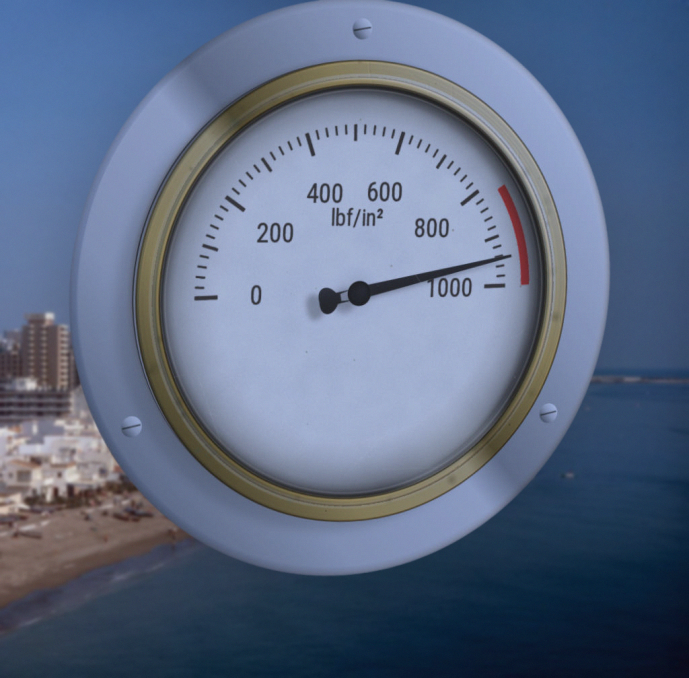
940 (psi)
